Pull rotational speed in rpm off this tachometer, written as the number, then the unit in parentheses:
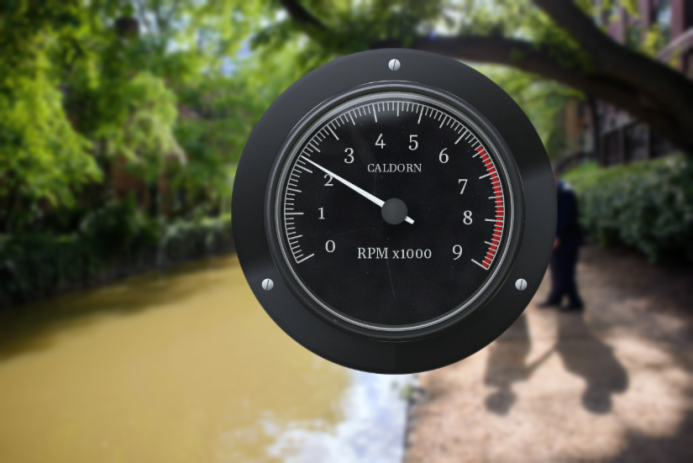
2200 (rpm)
